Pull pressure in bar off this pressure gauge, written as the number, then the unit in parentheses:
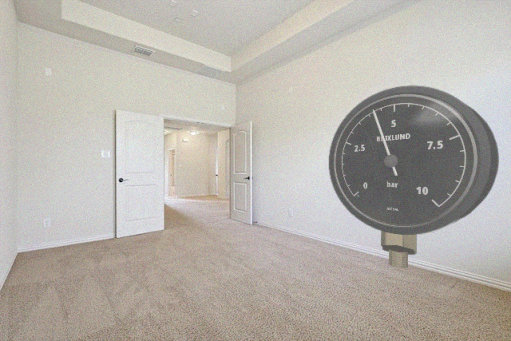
4.25 (bar)
